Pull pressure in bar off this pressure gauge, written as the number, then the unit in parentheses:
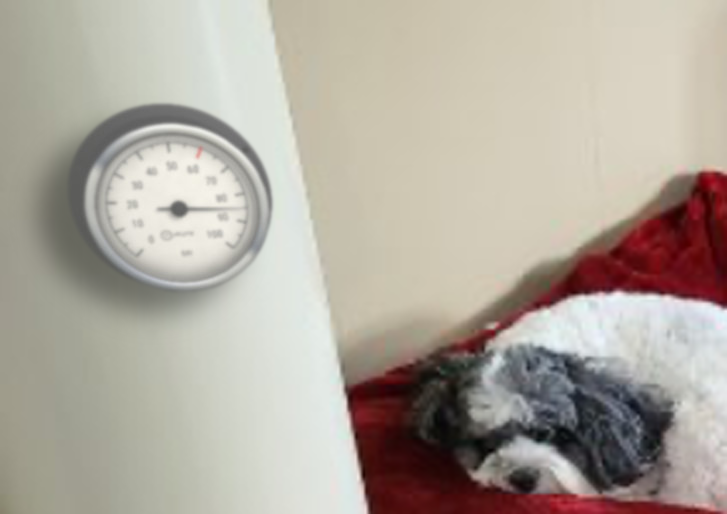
85 (bar)
